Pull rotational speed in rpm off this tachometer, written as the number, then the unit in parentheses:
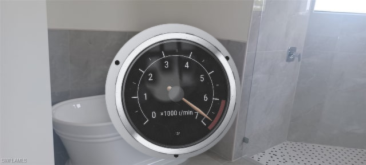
6750 (rpm)
